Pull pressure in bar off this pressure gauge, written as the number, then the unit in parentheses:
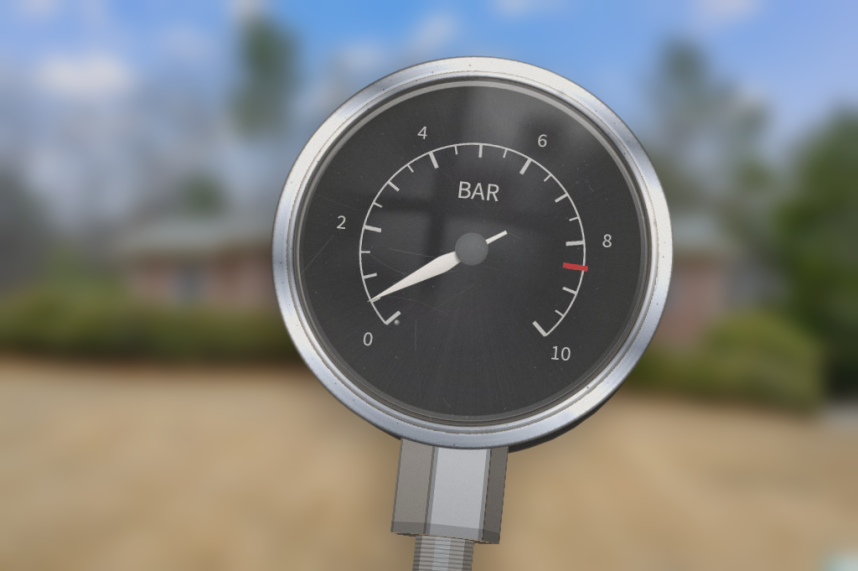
0.5 (bar)
